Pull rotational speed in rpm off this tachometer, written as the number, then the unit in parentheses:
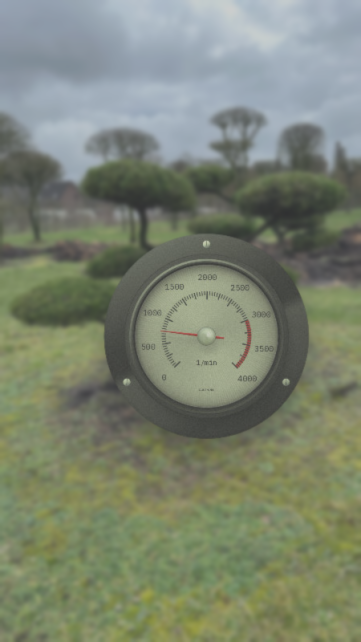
750 (rpm)
